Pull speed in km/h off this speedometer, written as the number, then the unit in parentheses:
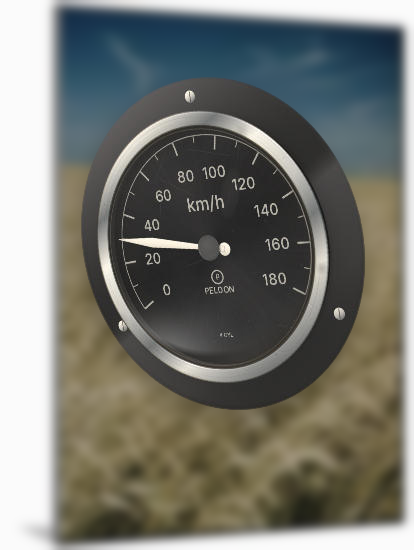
30 (km/h)
